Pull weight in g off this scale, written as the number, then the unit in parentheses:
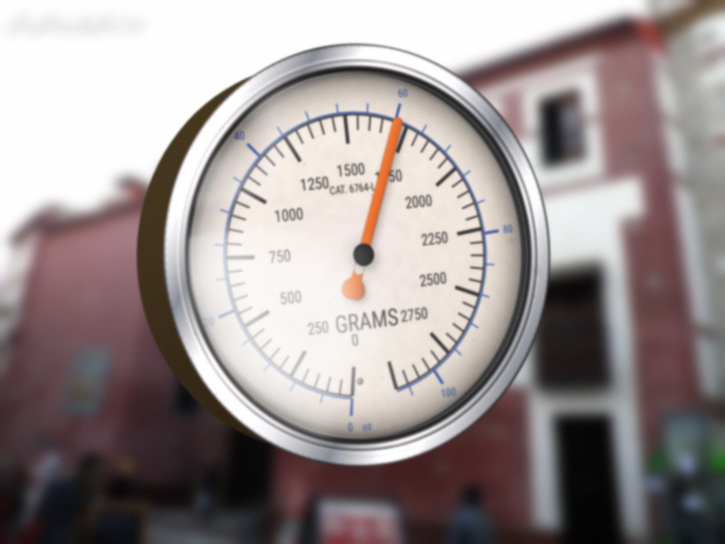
1700 (g)
